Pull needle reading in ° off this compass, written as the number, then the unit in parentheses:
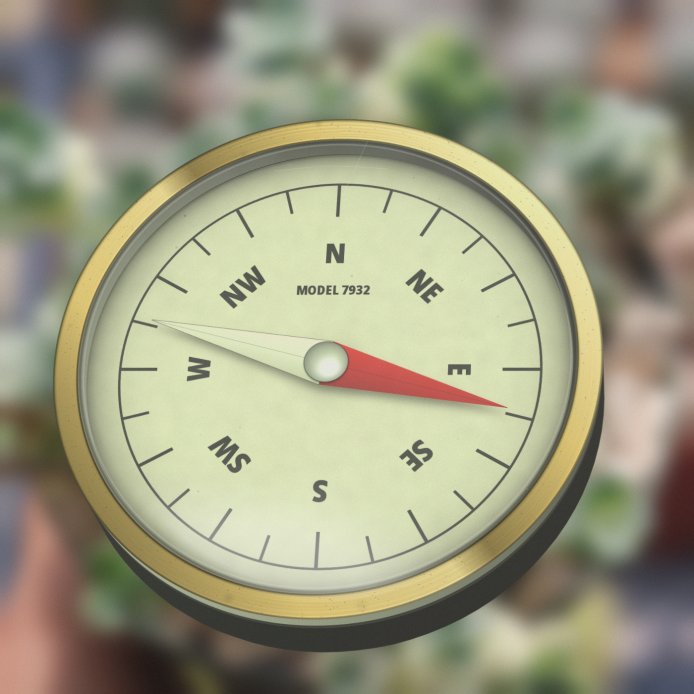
105 (°)
